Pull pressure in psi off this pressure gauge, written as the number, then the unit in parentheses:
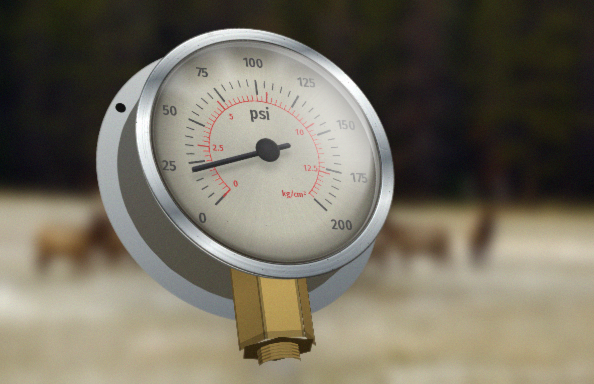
20 (psi)
